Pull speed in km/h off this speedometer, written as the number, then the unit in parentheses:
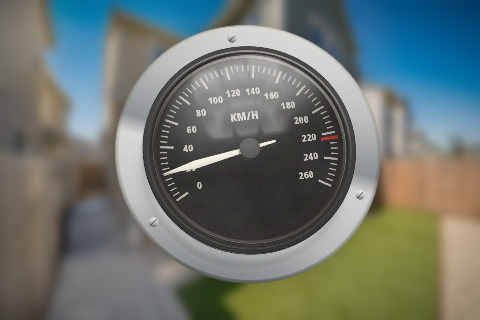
20 (km/h)
